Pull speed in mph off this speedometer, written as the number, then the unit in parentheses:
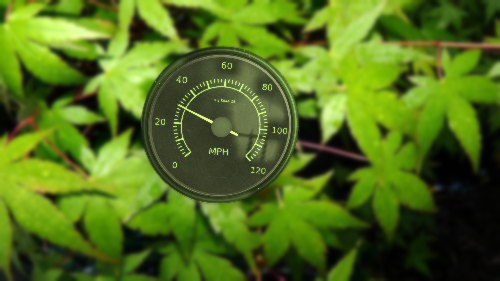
30 (mph)
